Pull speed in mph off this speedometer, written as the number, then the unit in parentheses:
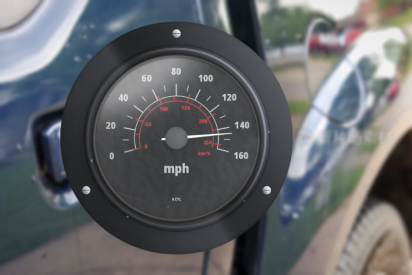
145 (mph)
